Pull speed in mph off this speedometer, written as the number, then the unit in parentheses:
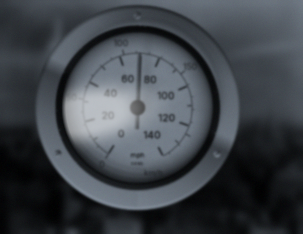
70 (mph)
